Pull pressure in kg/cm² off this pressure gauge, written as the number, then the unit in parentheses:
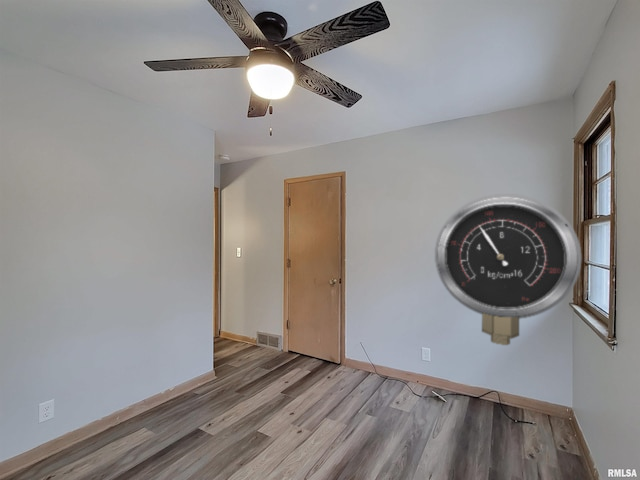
6 (kg/cm²)
